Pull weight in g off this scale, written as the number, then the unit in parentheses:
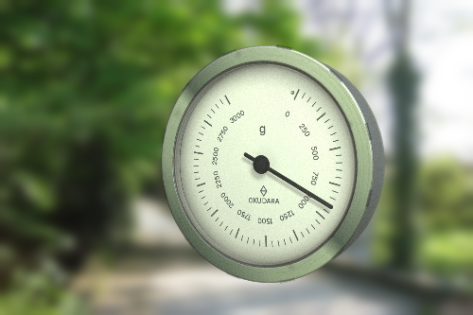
900 (g)
